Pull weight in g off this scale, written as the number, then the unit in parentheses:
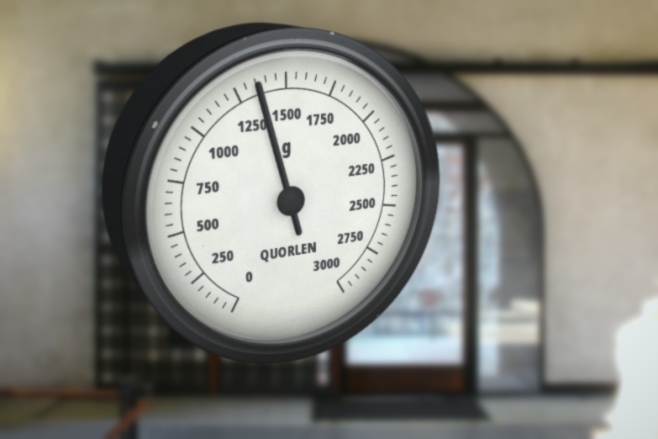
1350 (g)
